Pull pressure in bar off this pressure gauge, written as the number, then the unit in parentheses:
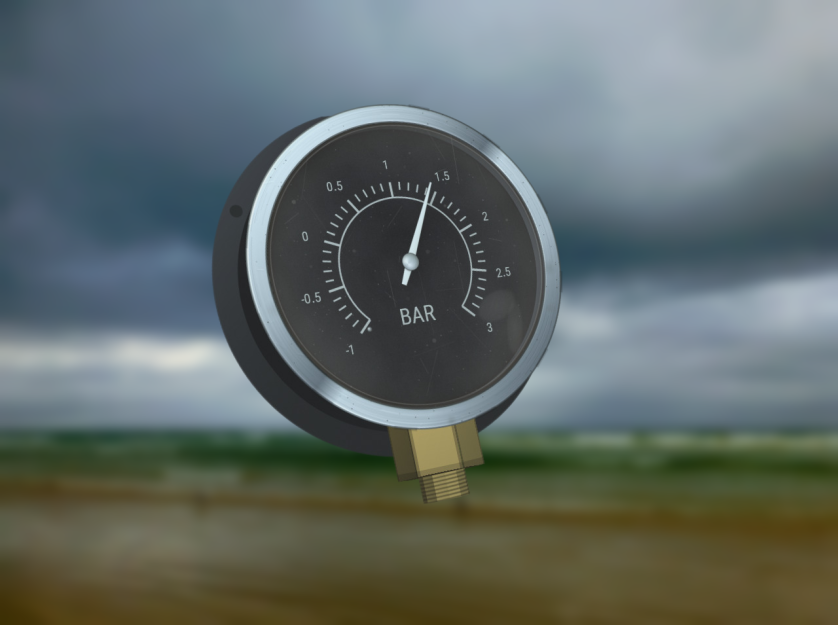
1.4 (bar)
